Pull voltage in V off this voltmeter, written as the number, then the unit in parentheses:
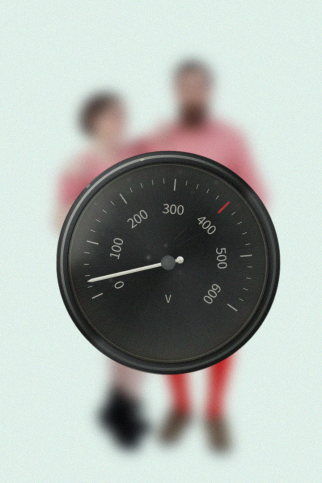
30 (V)
